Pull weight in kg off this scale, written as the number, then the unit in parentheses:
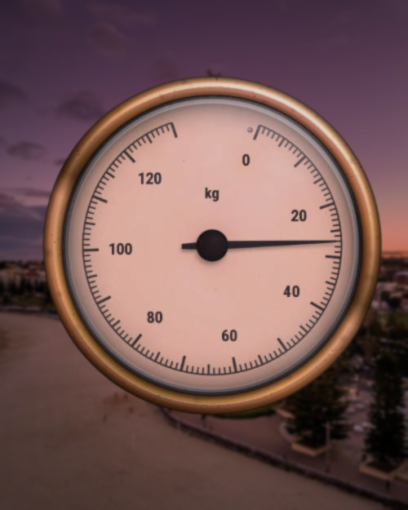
27 (kg)
